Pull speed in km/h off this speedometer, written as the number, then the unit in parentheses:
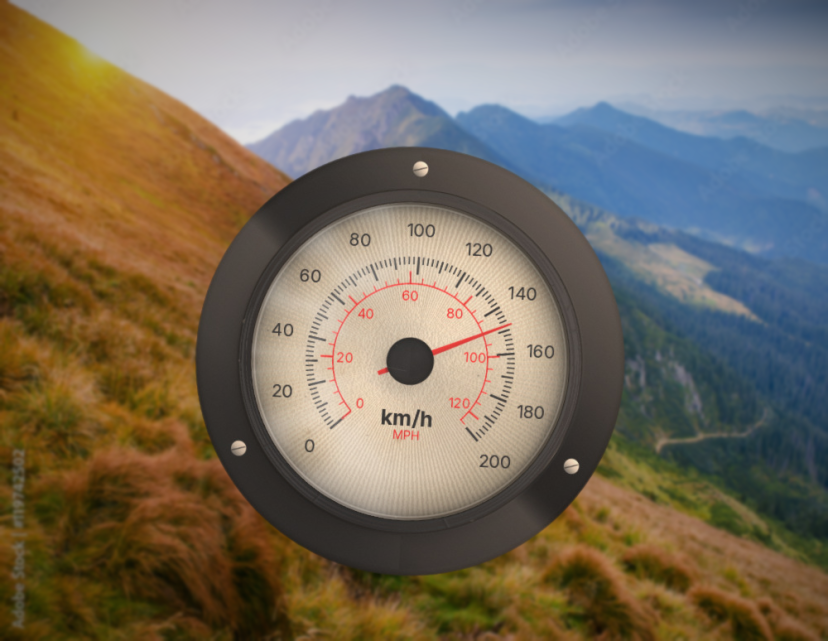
148 (km/h)
